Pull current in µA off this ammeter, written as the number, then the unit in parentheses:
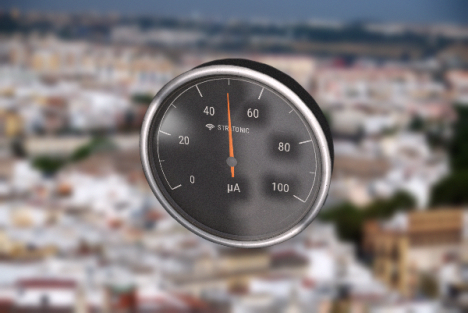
50 (µA)
